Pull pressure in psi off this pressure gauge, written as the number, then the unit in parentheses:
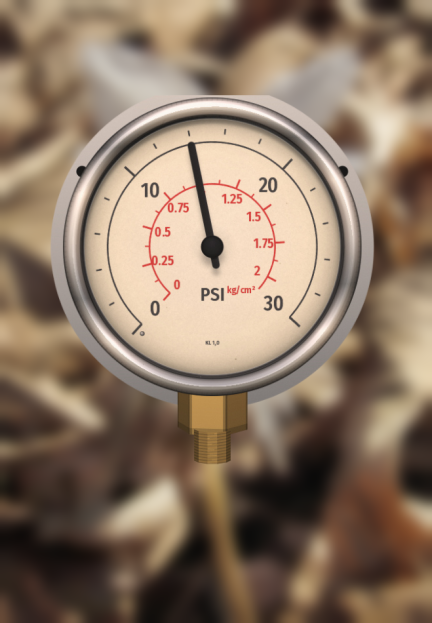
14 (psi)
